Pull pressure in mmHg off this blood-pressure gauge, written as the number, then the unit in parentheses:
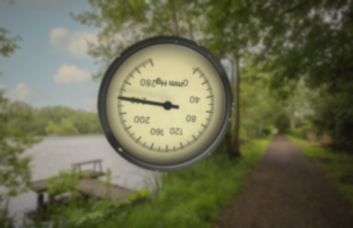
240 (mmHg)
